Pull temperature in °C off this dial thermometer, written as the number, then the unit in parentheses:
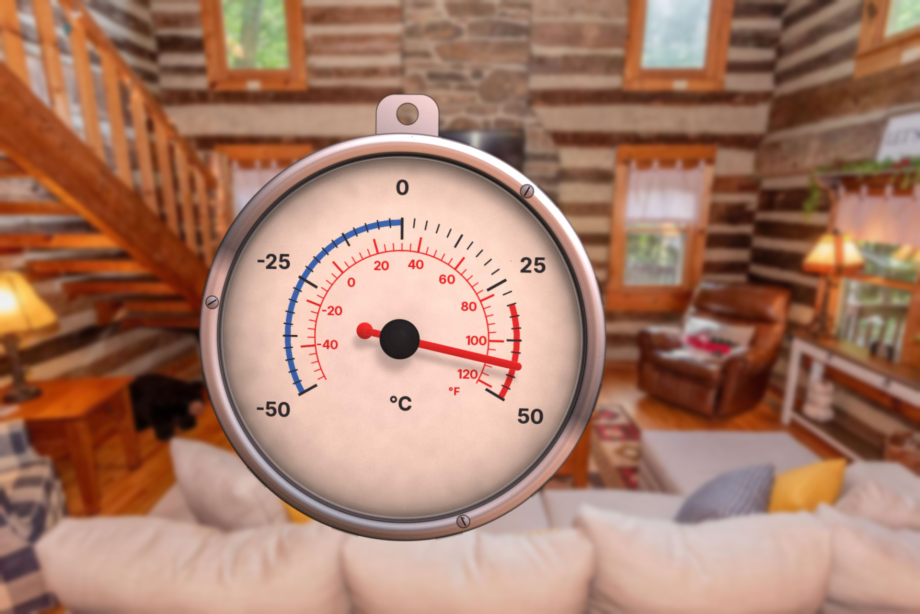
42.5 (°C)
